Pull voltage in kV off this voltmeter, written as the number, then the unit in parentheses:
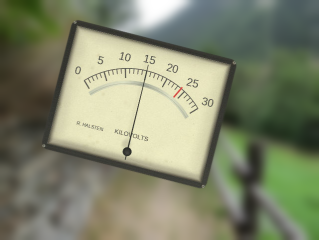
15 (kV)
